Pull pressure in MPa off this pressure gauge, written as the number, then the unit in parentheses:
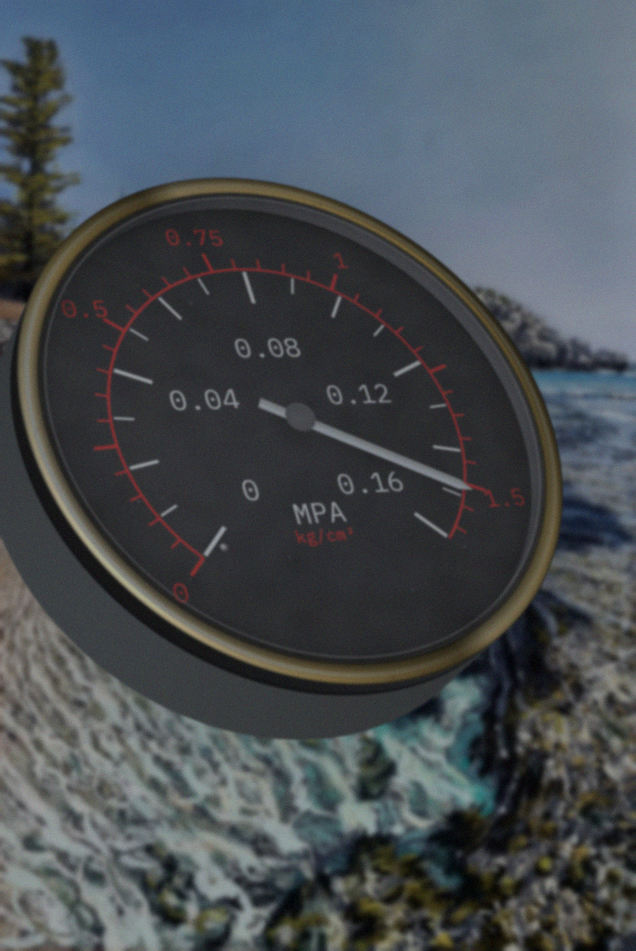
0.15 (MPa)
